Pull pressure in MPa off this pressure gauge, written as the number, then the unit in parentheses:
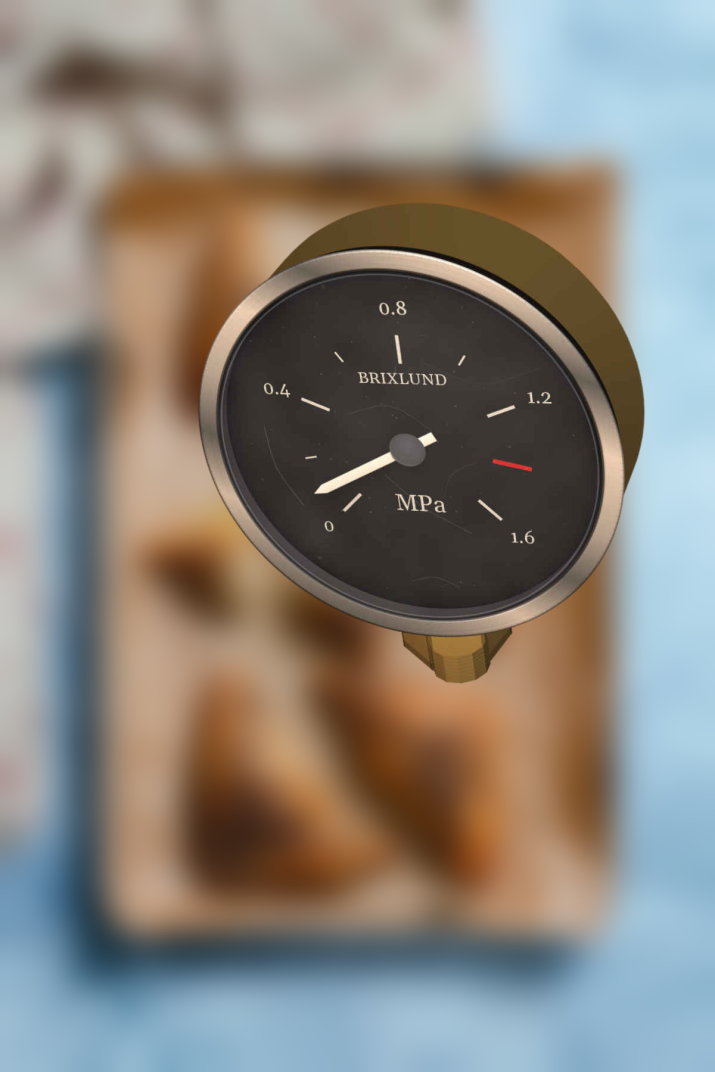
0.1 (MPa)
